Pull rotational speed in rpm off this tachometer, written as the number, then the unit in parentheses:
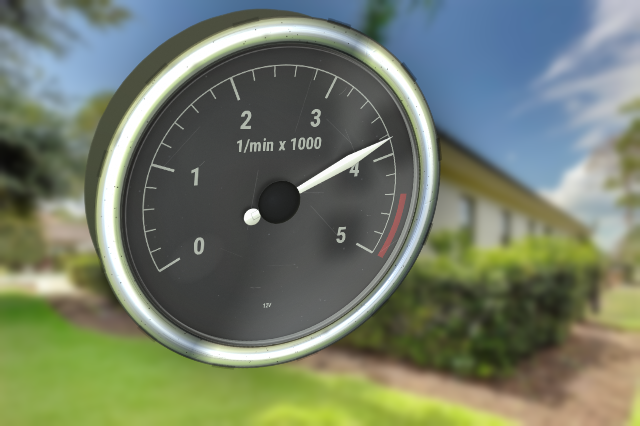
3800 (rpm)
